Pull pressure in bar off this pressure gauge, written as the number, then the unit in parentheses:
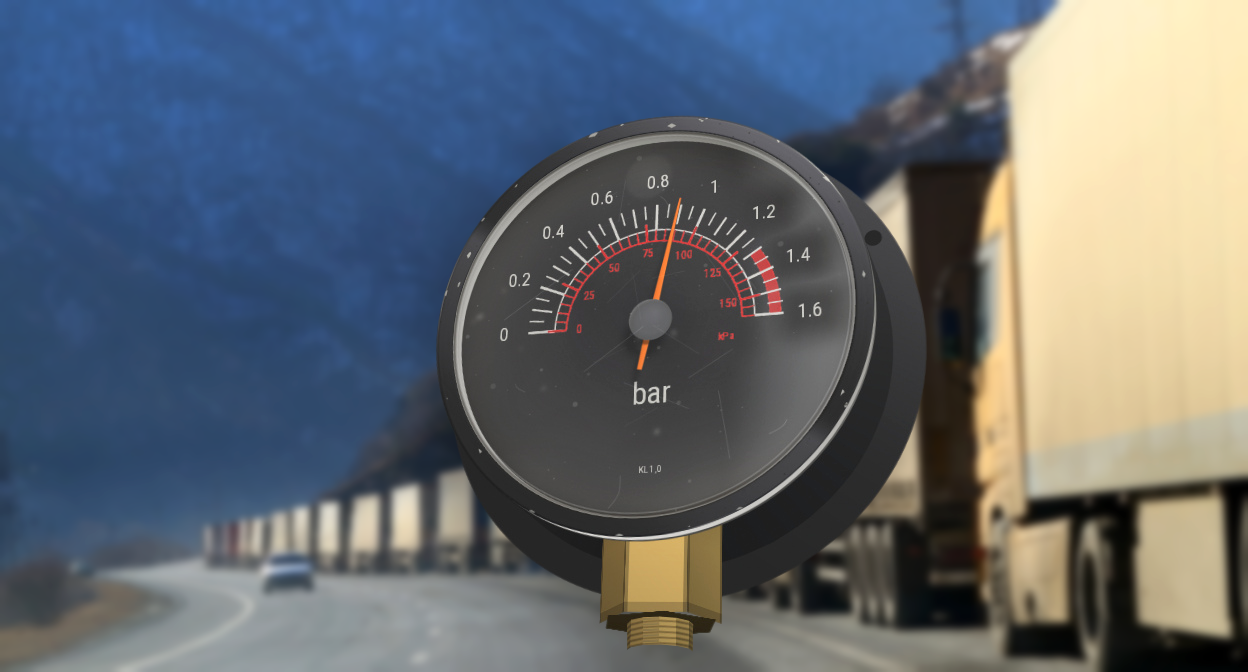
0.9 (bar)
